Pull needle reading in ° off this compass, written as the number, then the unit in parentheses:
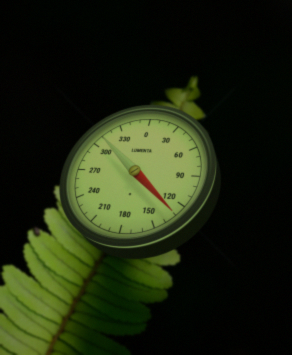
130 (°)
